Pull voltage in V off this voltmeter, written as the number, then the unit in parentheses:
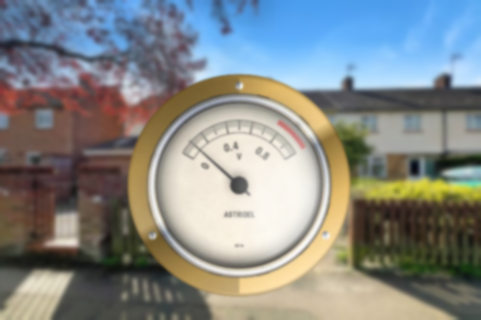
0.1 (V)
